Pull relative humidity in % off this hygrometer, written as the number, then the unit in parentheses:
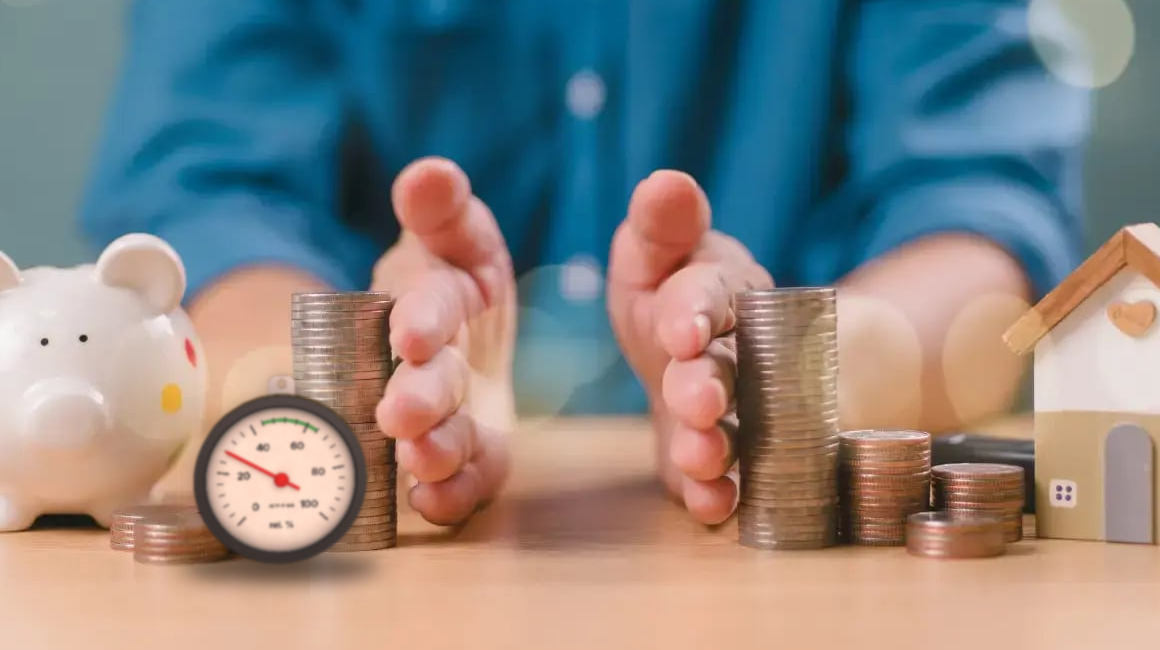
28 (%)
